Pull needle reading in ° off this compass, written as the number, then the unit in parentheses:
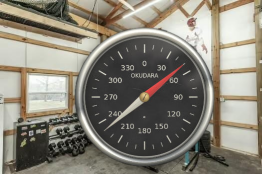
50 (°)
